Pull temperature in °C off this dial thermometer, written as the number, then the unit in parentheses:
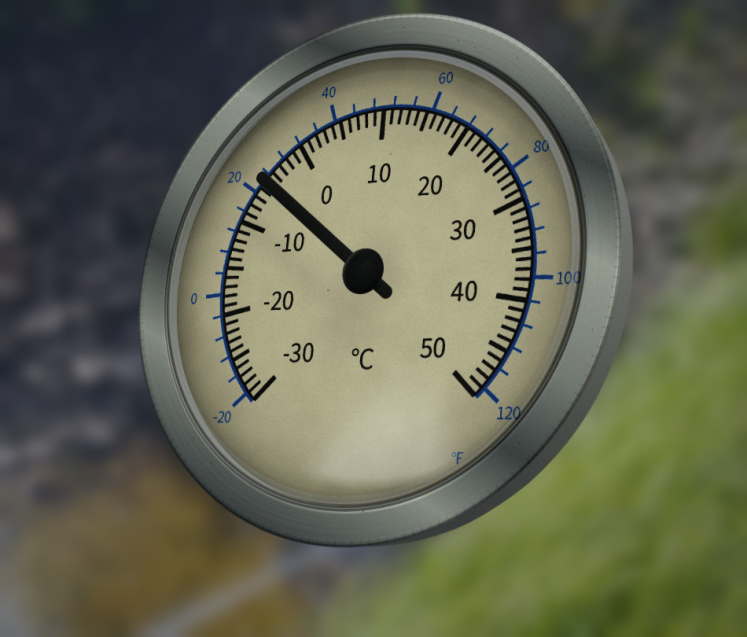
-5 (°C)
